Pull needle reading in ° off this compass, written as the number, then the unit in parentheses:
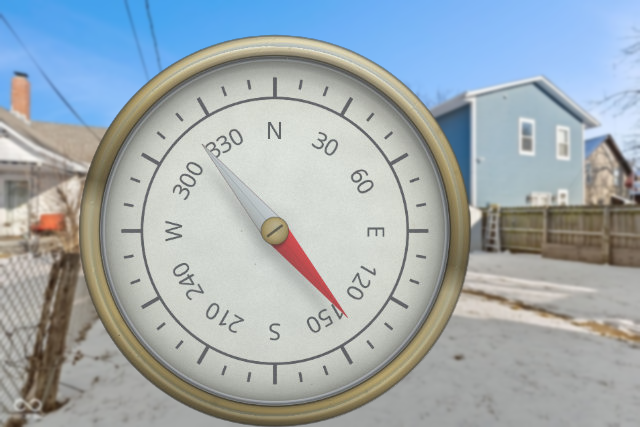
140 (°)
